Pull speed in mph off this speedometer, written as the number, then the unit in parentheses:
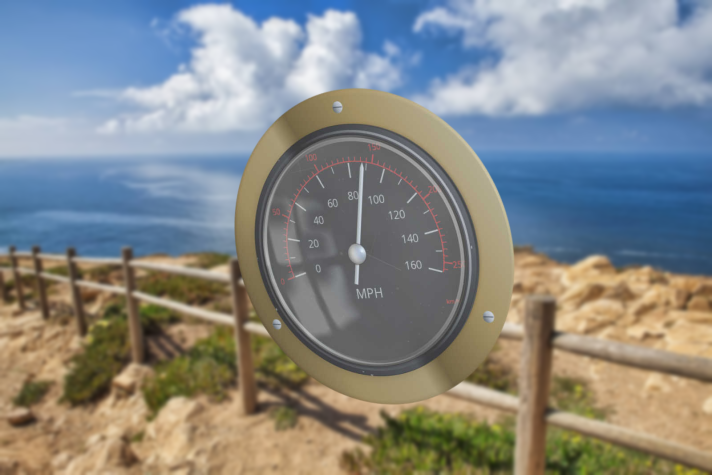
90 (mph)
